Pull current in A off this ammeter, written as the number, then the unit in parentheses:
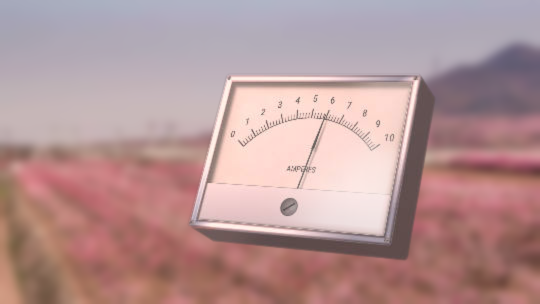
6 (A)
